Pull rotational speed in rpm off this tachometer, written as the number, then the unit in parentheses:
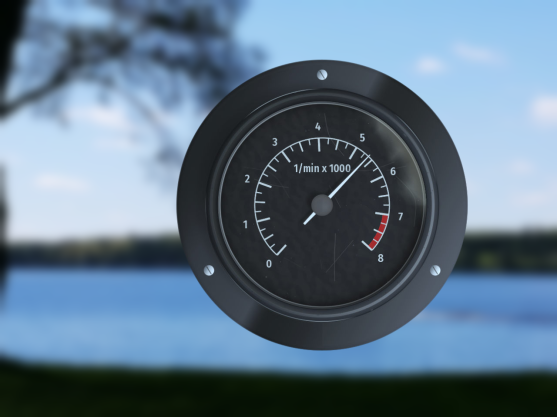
5375 (rpm)
